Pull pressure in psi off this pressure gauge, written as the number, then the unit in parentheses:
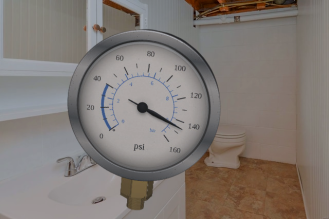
145 (psi)
